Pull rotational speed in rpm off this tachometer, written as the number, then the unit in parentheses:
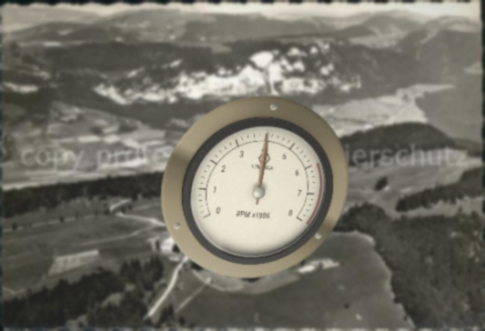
4000 (rpm)
